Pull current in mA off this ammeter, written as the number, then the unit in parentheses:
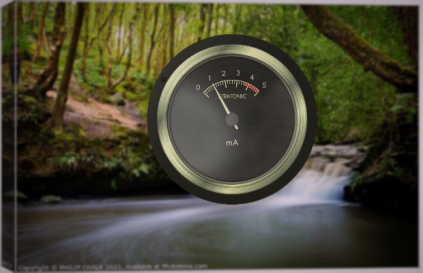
1 (mA)
